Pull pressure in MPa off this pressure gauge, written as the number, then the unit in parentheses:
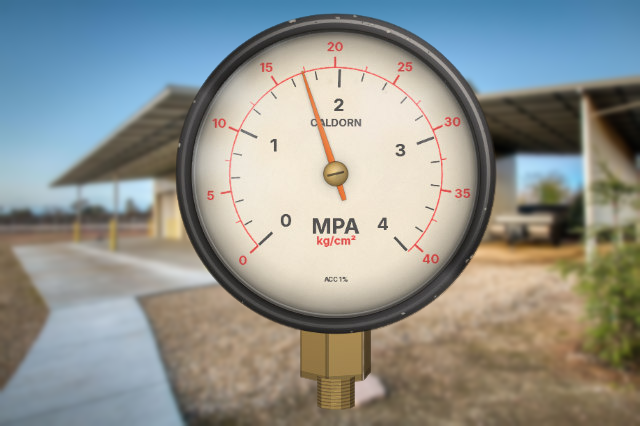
1.7 (MPa)
